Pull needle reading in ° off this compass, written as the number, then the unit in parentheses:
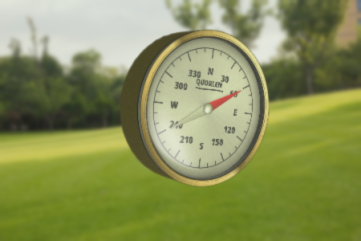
60 (°)
